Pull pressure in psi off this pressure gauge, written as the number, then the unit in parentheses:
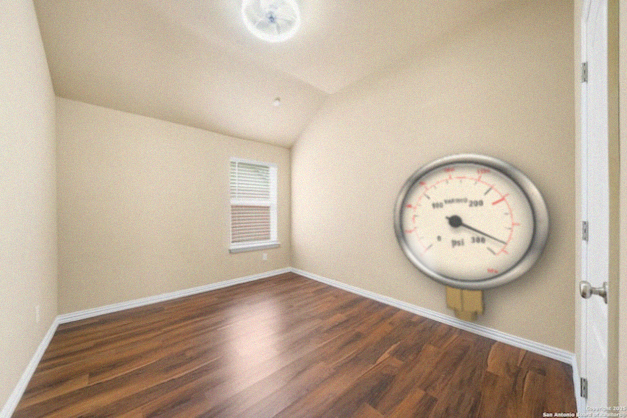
280 (psi)
